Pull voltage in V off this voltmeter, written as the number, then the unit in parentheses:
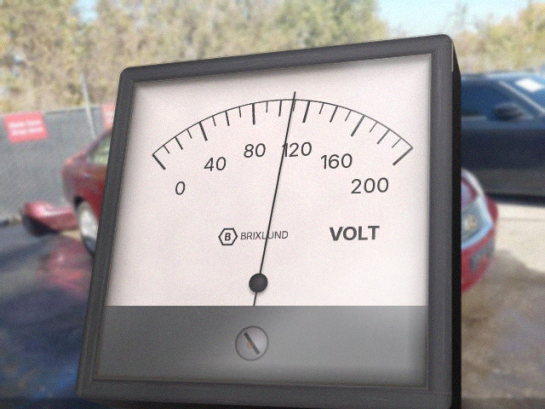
110 (V)
